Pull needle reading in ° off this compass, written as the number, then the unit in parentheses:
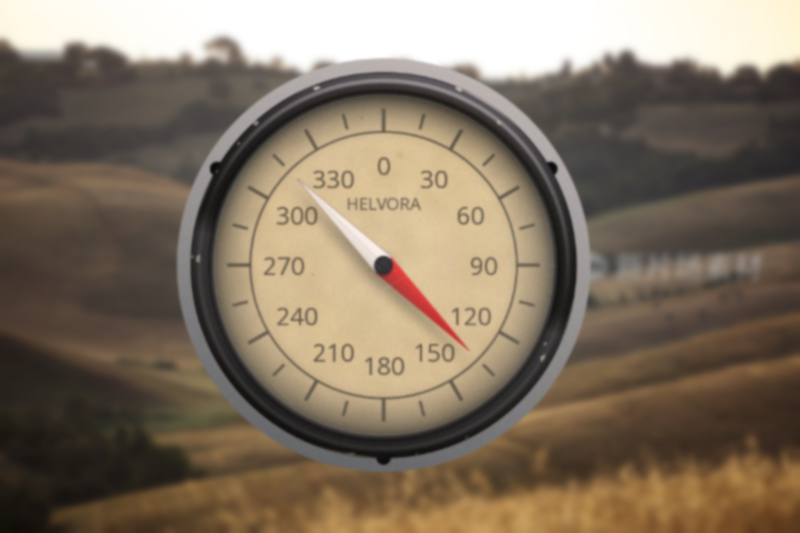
135 (°)
